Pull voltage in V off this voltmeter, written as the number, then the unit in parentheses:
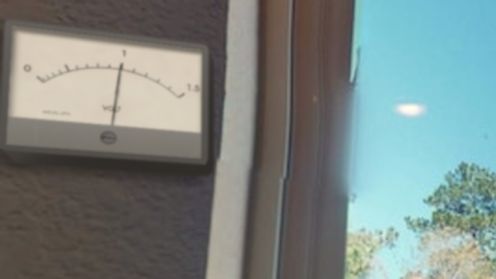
1 (V)
